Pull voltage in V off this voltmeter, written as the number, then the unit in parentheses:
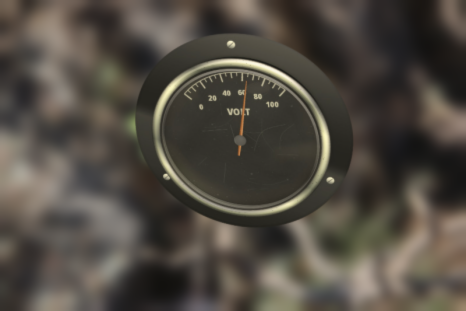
65 (V)
